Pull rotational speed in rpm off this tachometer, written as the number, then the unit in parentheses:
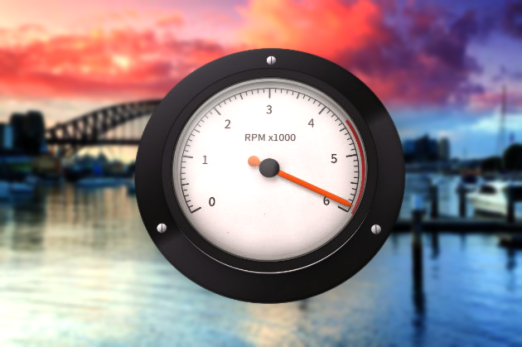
5900 (rpm)
